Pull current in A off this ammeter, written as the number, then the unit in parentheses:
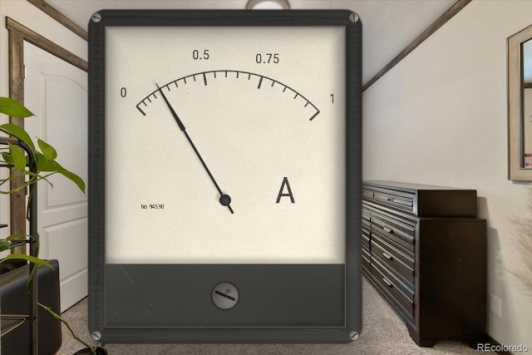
0.25 (A)
